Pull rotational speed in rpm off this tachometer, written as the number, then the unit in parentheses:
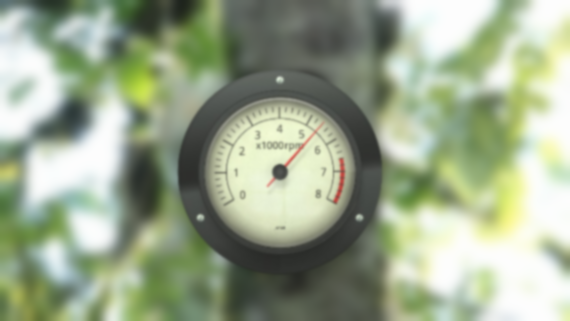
5400 (rpm)
